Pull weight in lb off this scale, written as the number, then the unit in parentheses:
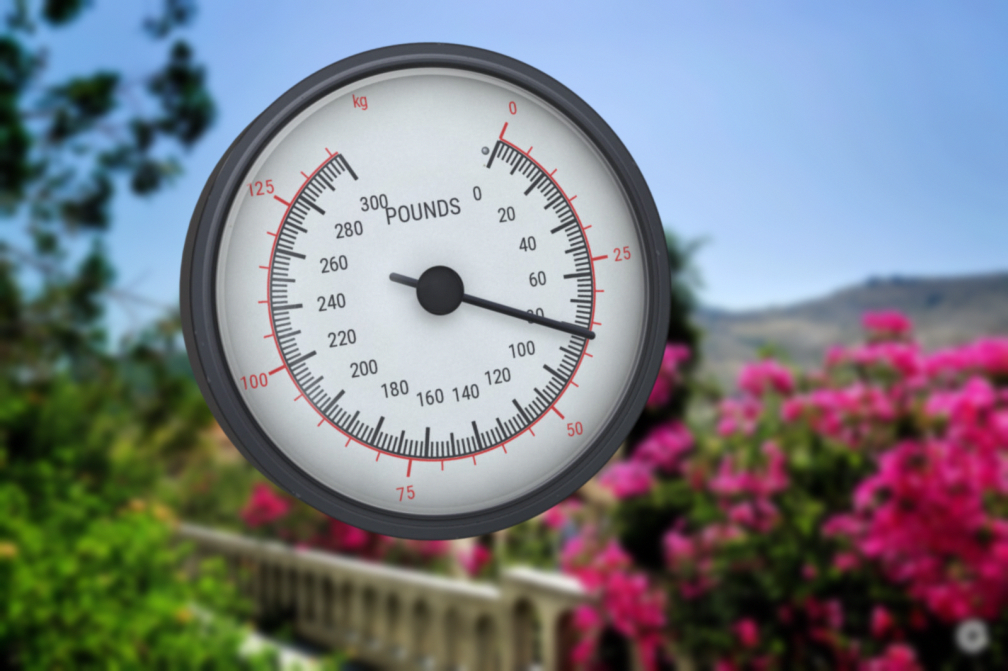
82 (lb)
